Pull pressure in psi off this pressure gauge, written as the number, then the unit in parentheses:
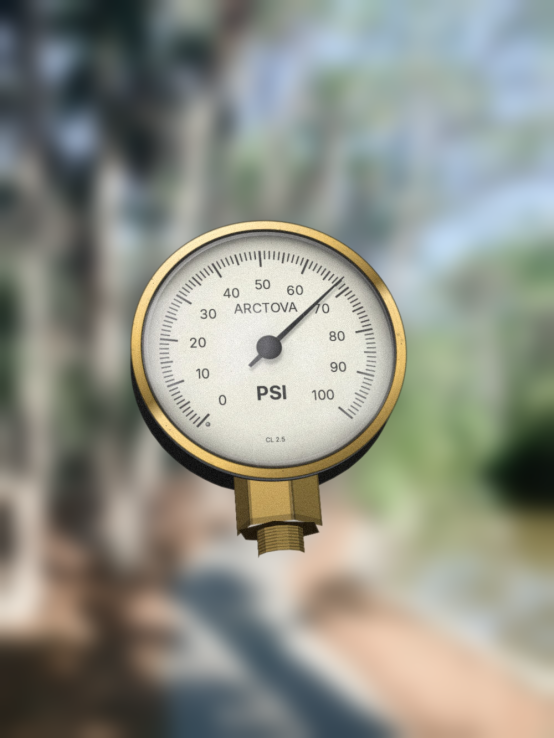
68 (psi)
